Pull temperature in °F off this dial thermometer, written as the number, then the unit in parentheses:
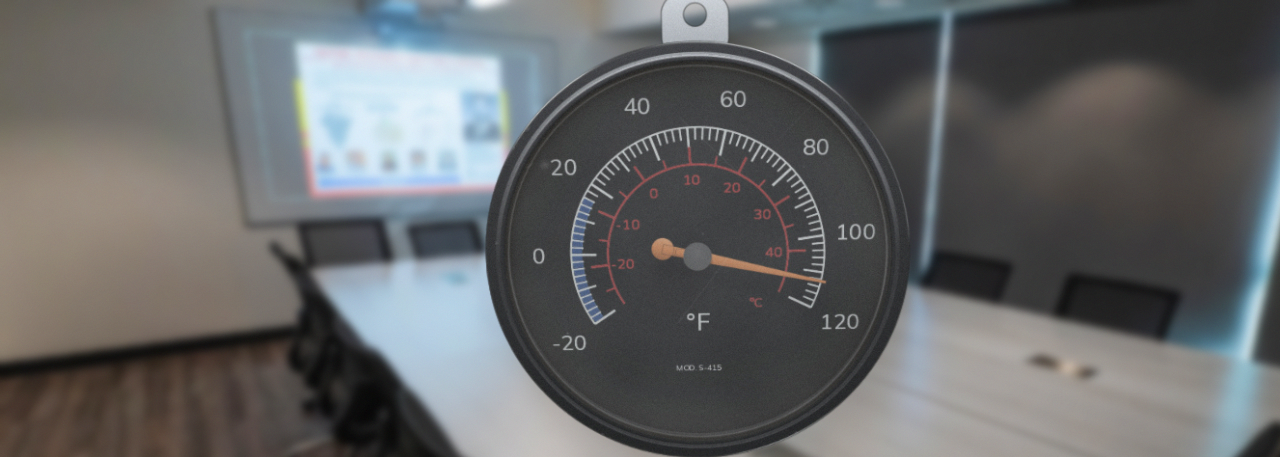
112 (°F)
